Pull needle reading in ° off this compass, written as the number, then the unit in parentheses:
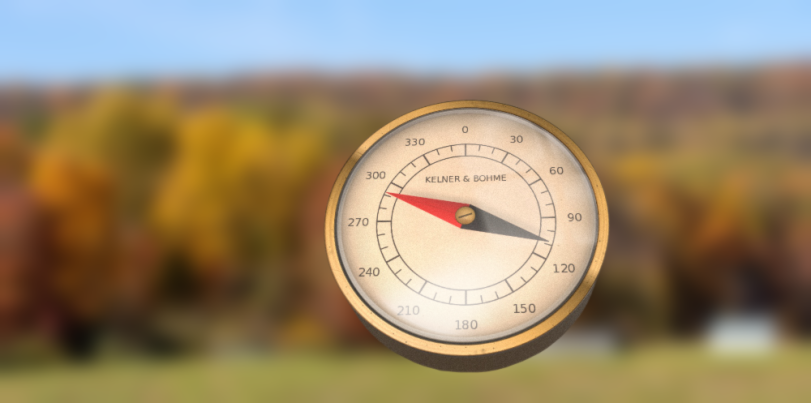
290 (°)
